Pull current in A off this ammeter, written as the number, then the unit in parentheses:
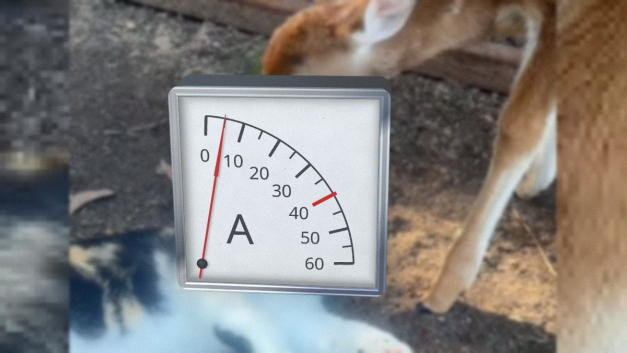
5 (A)
